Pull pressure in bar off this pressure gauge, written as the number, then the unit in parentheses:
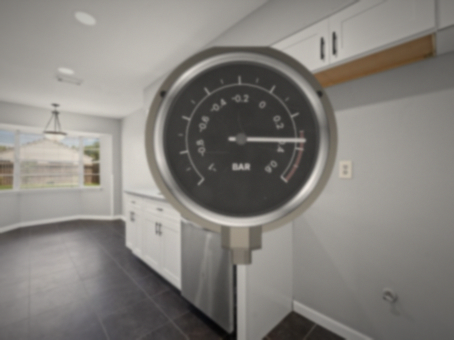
0.35 (bar)
